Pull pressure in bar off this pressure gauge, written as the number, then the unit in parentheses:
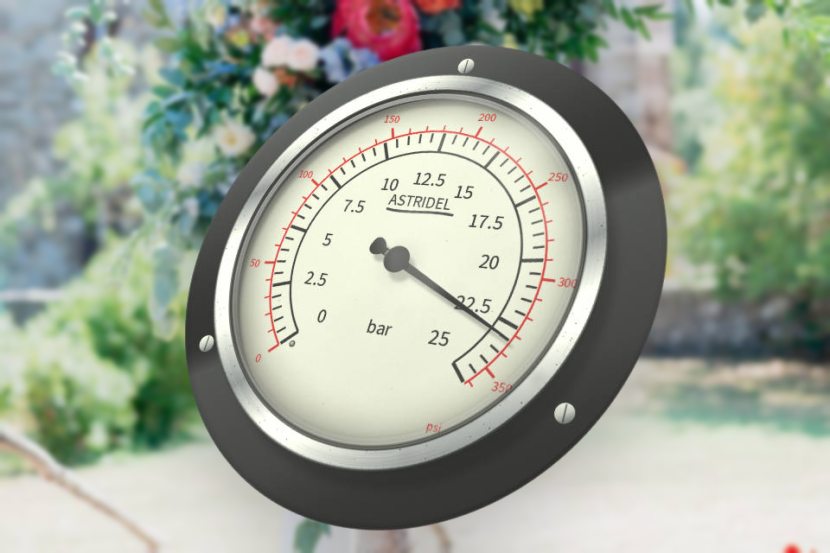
23 (bar)
